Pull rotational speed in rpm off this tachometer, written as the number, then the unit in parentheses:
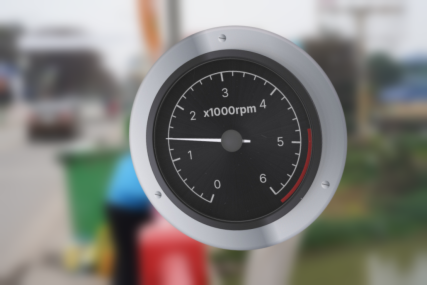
1400 (rpm)
